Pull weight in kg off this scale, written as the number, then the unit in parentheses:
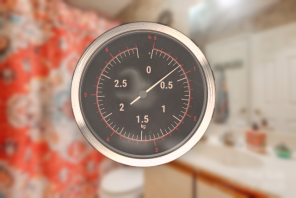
0.35 (kg)
